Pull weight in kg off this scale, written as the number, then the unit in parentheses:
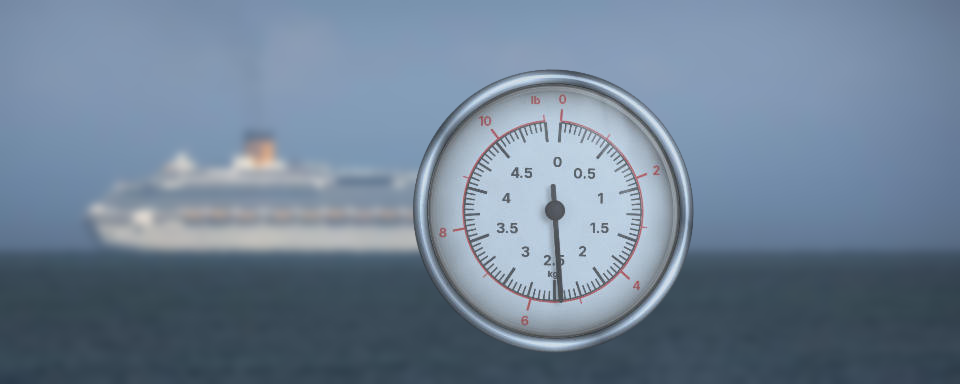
2.45 (kg)
